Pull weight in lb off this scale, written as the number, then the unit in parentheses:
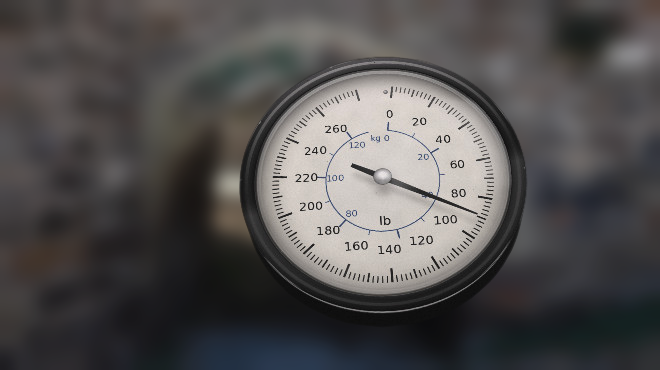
90 (lb)
